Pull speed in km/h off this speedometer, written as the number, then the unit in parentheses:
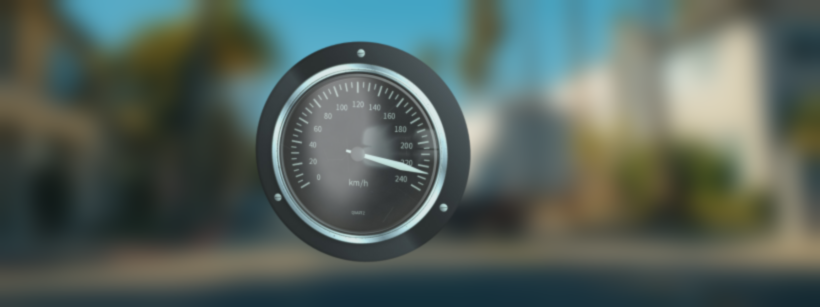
225 (km/h)
